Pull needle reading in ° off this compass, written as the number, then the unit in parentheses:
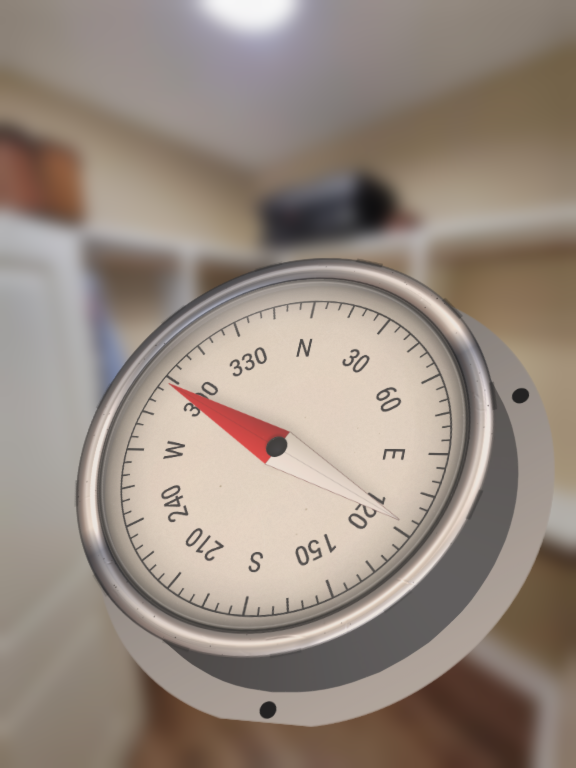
297.5 (°)
